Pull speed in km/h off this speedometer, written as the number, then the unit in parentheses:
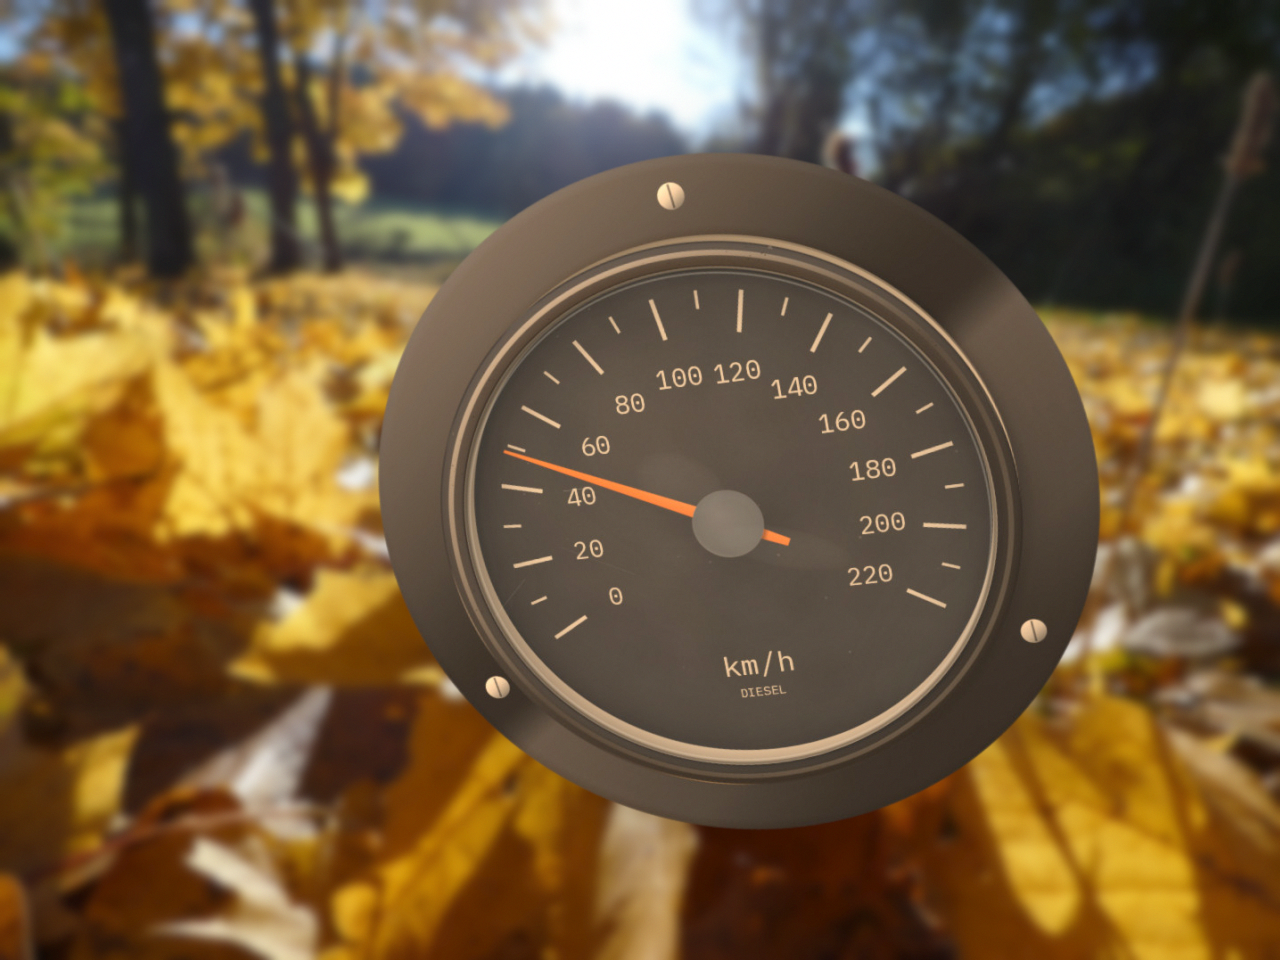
50 (km/h)
